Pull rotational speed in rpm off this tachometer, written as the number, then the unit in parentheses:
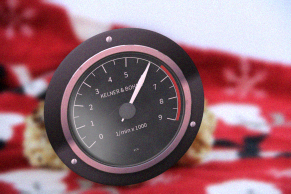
6000 (rpm)
